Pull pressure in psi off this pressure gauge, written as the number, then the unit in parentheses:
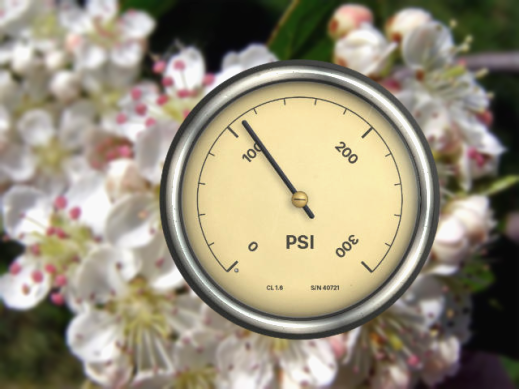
110 (psi)
